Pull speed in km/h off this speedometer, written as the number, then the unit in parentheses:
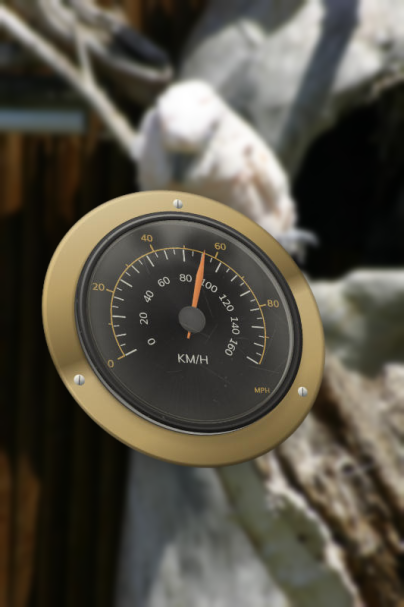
90 (km/h)
